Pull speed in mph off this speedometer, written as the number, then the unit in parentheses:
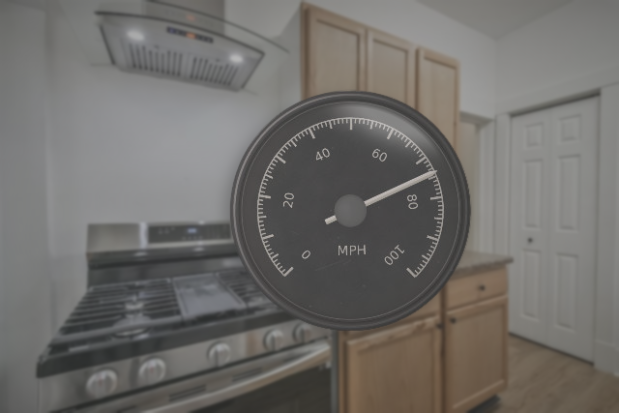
74 (mph)
